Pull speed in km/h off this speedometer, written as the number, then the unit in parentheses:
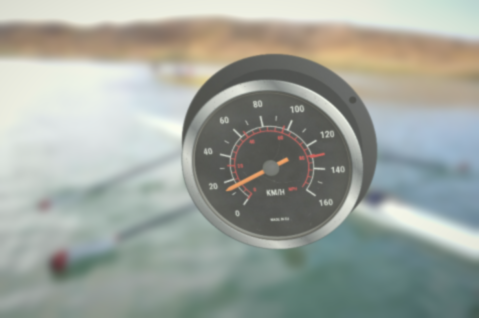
15 (km/h)
